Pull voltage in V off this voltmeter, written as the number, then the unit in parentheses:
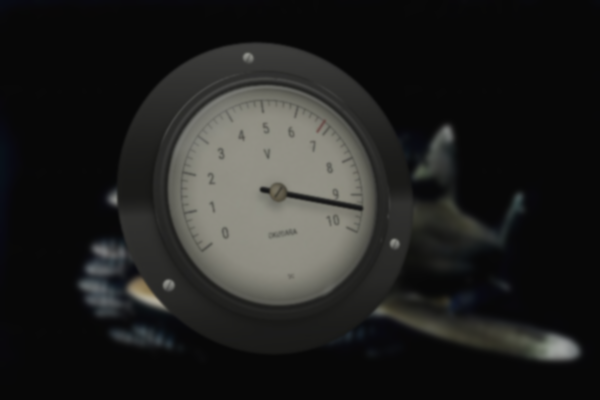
9.4 (V)
